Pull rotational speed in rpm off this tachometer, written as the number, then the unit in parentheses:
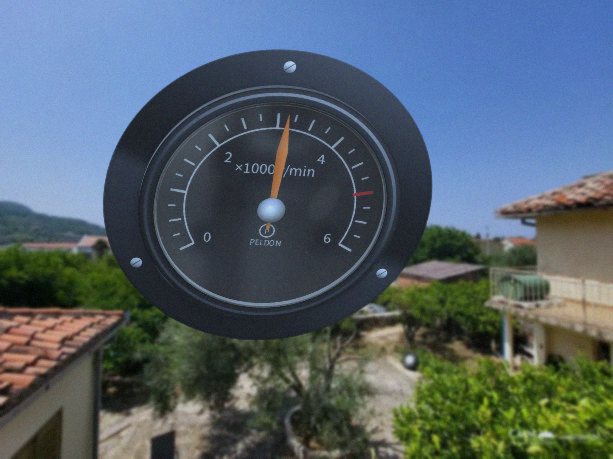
3125 (rpm)
